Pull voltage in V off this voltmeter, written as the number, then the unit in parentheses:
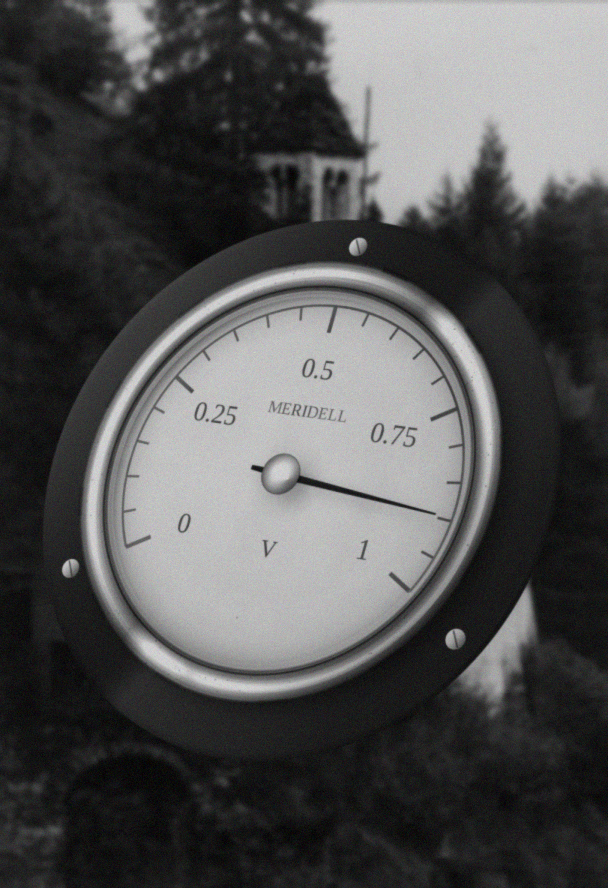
0.9 (V)
